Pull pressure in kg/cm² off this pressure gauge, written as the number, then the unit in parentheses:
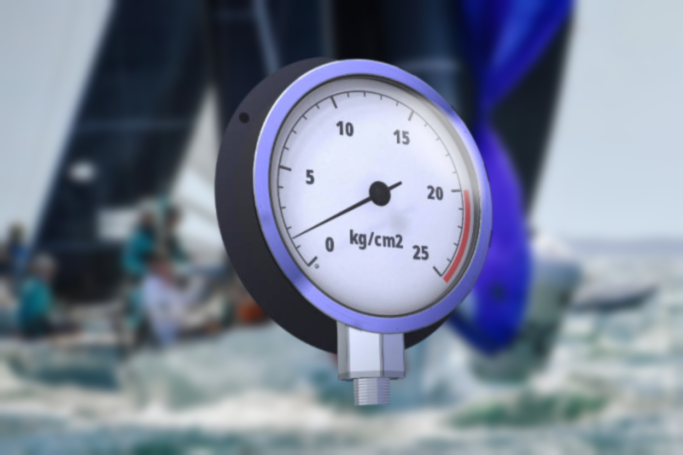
1.5 (kg/cm²)
